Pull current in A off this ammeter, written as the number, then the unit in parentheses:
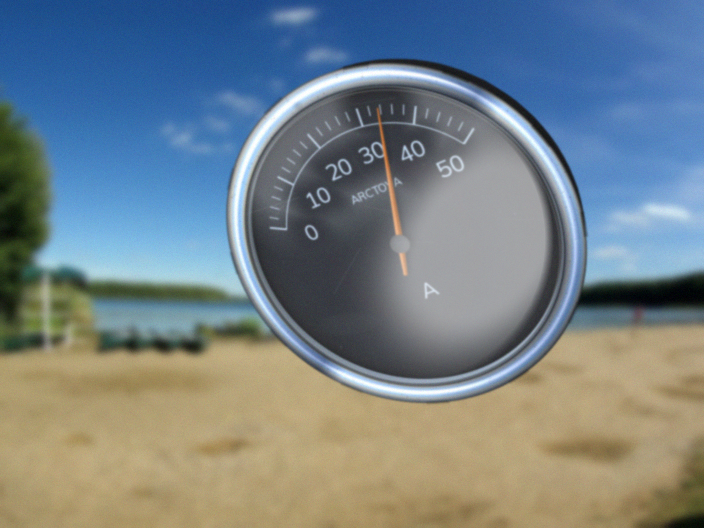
34 (A)
